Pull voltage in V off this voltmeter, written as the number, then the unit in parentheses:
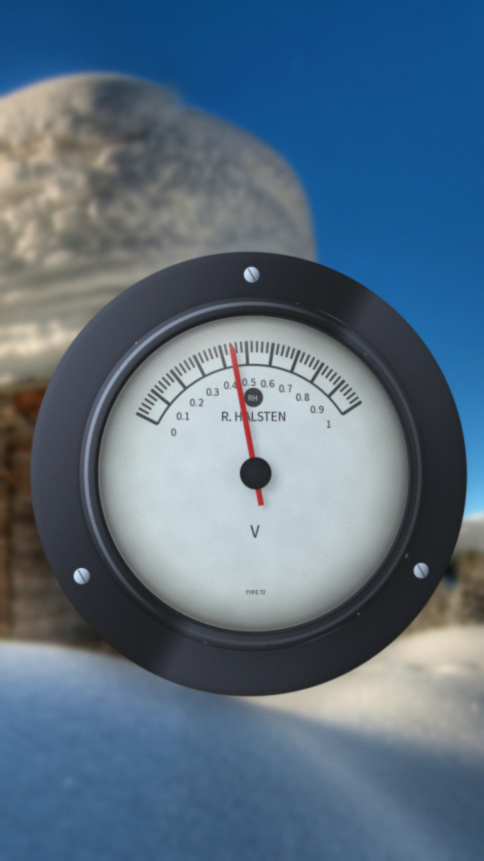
0.44 (V)
